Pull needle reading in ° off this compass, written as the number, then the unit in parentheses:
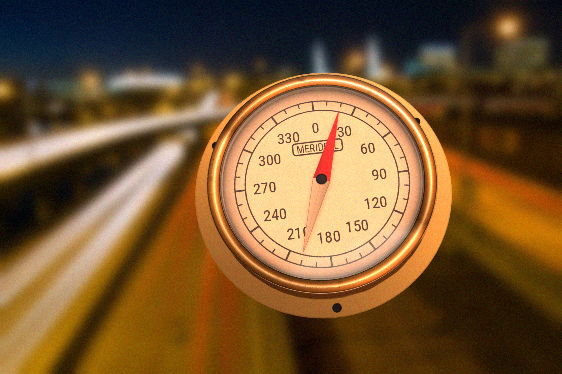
20 (°)
